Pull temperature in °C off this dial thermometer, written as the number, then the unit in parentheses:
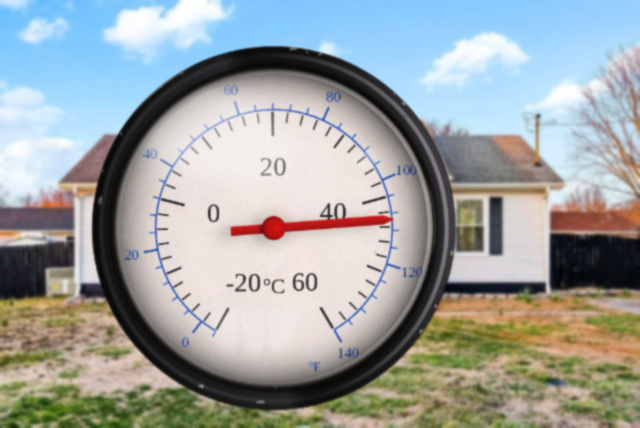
43 (°C)
